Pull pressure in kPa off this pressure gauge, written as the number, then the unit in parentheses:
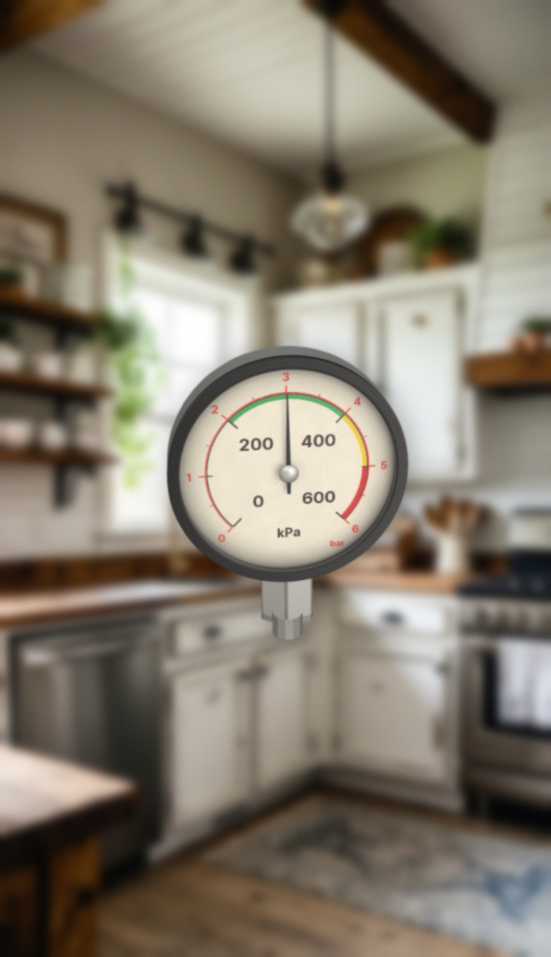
300 (kPa)
